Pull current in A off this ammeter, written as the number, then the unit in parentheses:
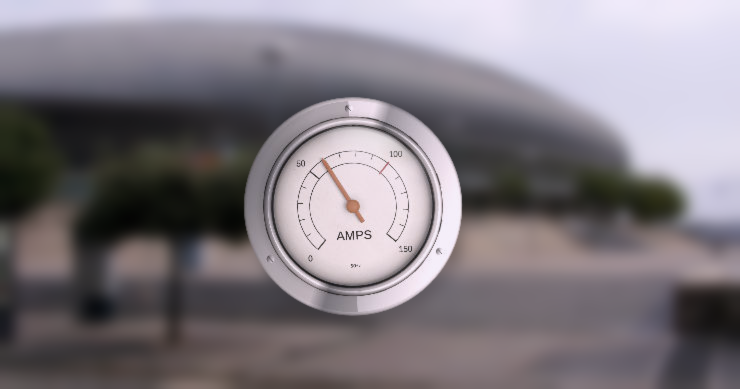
60 (A)
